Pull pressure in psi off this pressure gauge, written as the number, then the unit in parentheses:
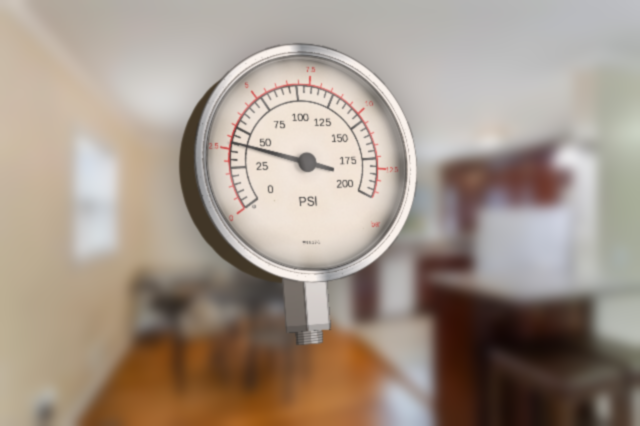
40 (psi)
